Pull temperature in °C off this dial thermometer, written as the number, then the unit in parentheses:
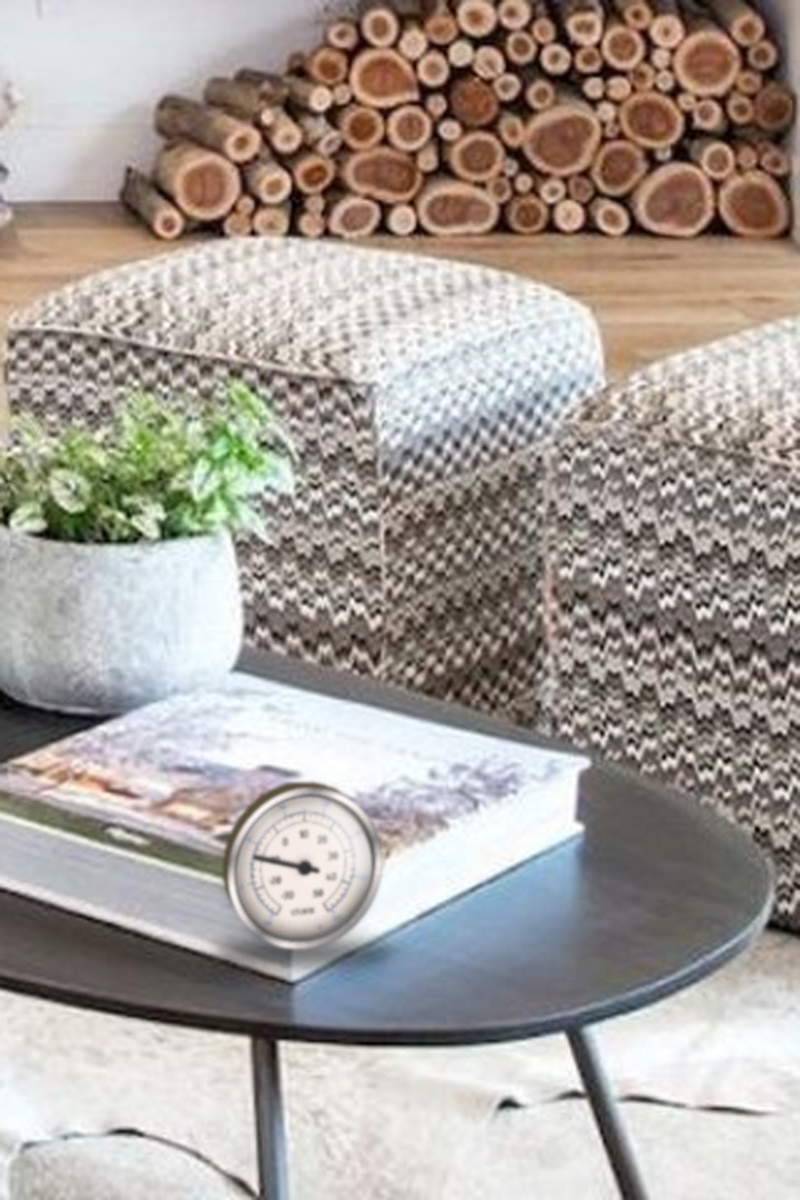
-10 (°C)
